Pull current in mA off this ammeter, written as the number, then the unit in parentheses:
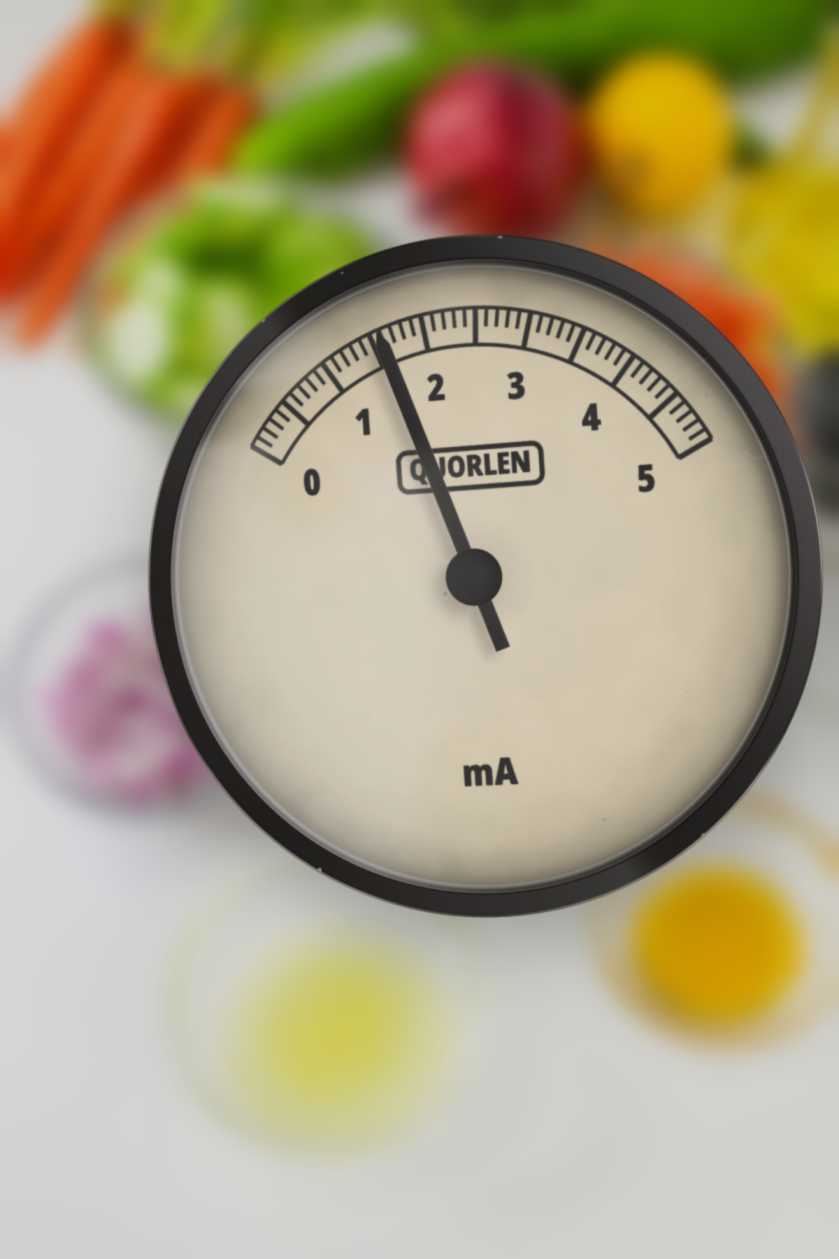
1.6 (mA)
